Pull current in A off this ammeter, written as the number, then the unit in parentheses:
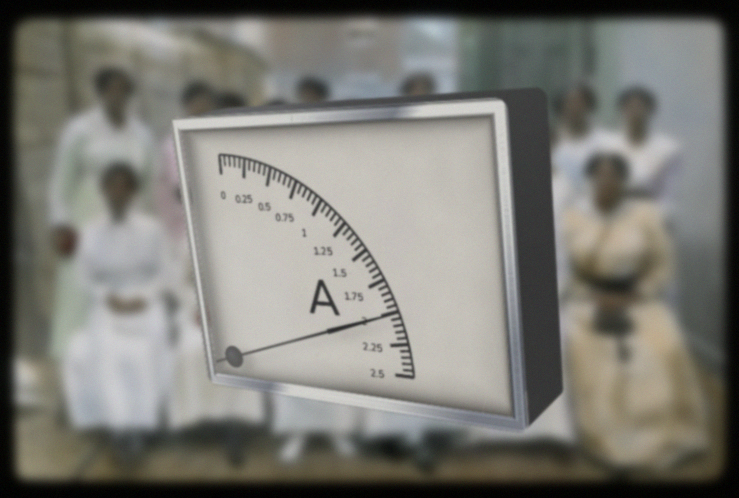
2 (A)
